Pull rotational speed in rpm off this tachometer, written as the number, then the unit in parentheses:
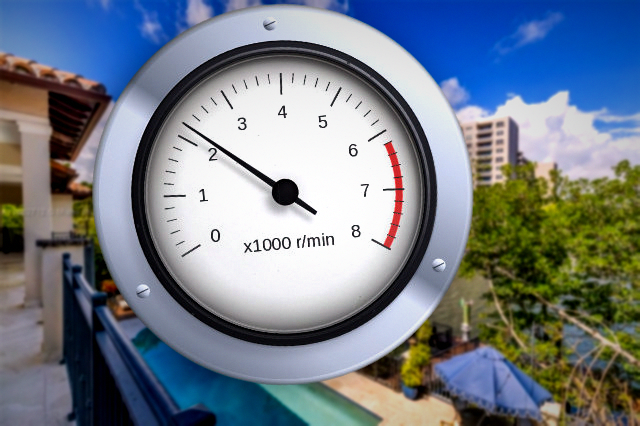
2200 (rpm)
